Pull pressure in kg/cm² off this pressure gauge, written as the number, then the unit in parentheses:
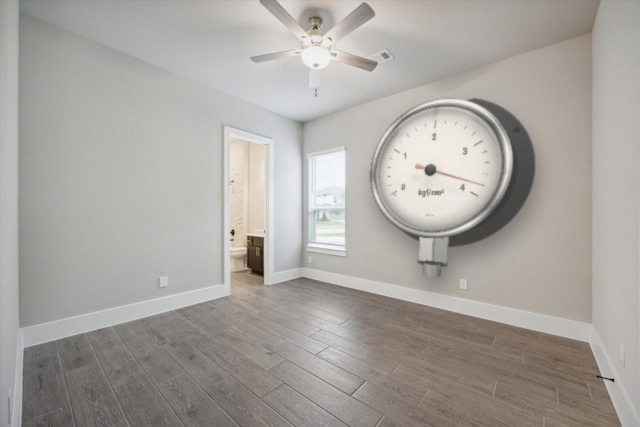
3.8 (kg/cm²)
